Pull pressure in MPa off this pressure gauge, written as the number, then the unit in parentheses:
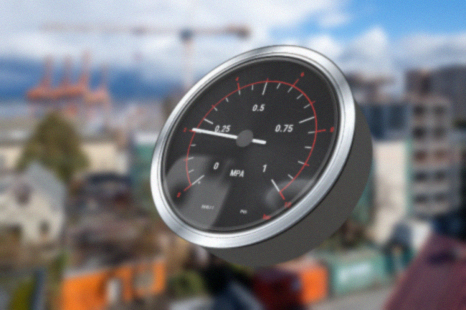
0.2 (MPa)
